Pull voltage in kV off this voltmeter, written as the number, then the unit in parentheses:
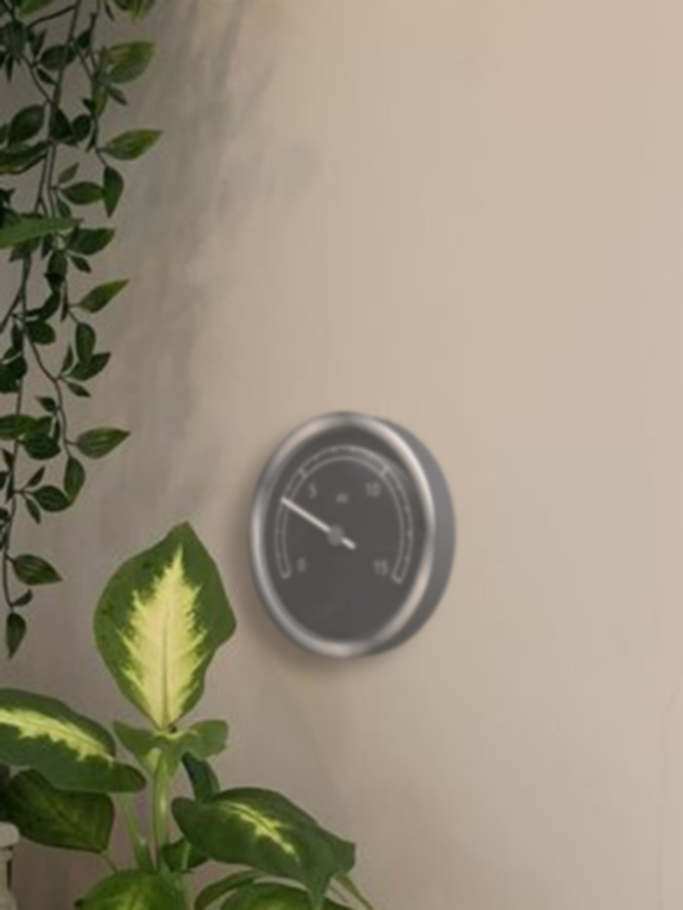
3.5 (kV)
